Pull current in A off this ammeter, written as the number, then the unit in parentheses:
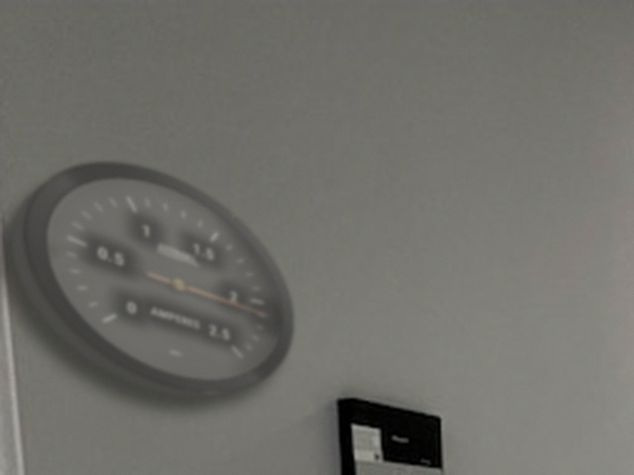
2.1 (A)
